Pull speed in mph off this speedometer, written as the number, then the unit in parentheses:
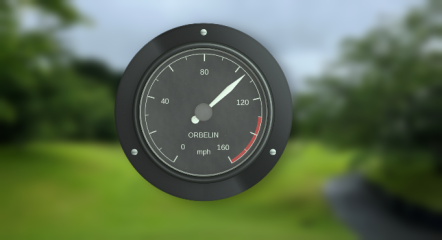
105 (mph)
